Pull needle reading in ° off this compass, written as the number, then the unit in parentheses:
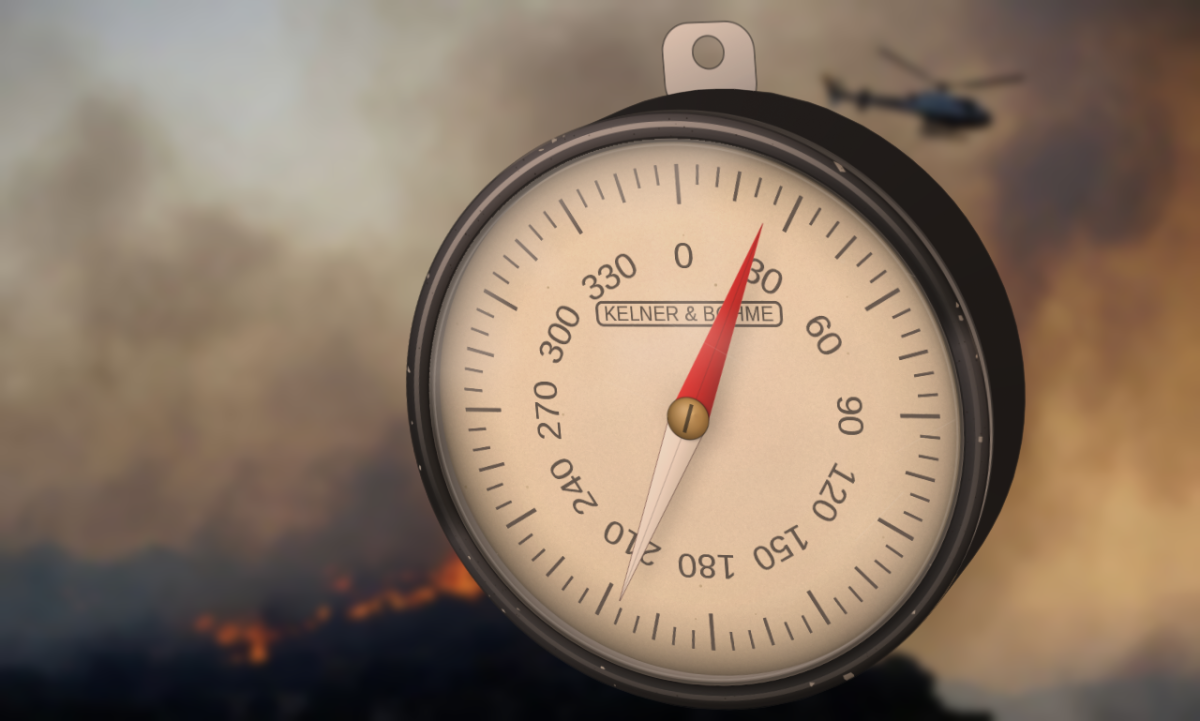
25 (°)
